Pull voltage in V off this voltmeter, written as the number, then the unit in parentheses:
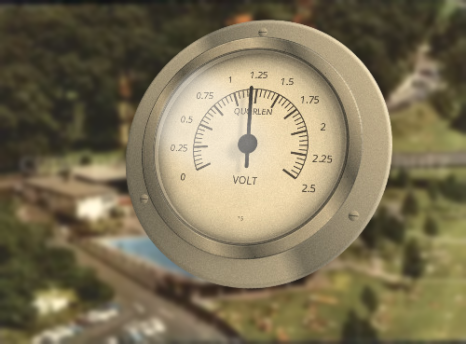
1.2 (V)
